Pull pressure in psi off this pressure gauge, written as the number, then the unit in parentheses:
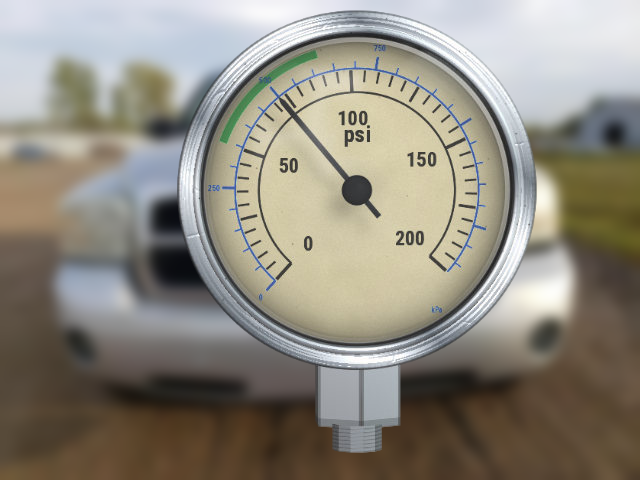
72.5 (psi)
